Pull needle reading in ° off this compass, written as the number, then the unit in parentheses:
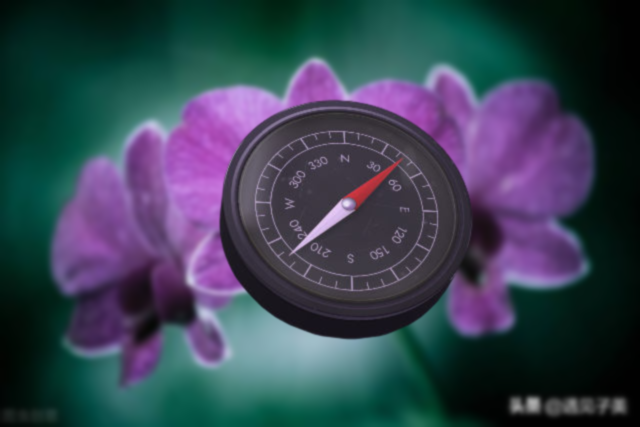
45 (°)
